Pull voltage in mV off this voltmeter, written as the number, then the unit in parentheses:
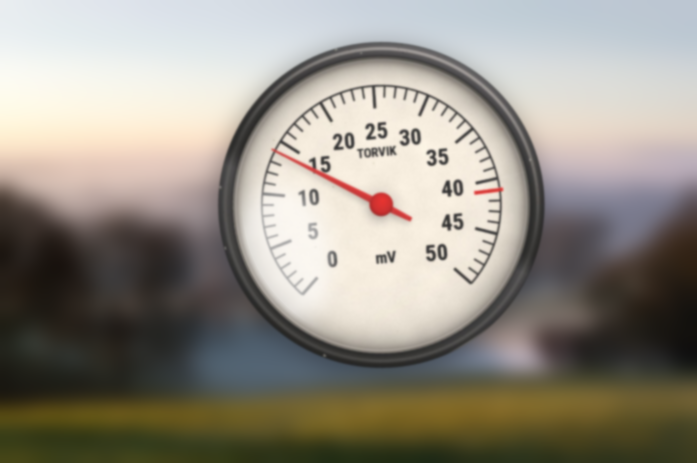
14 (mV)
